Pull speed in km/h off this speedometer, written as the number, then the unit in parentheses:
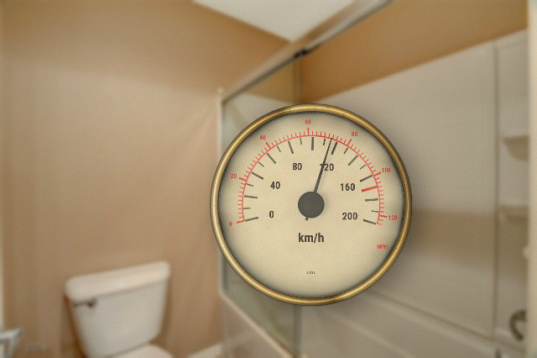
115 (km/h)
